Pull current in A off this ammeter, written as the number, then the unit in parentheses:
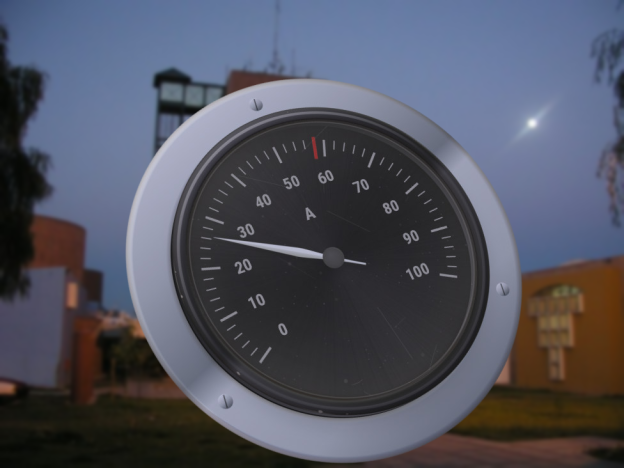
26 (A)
